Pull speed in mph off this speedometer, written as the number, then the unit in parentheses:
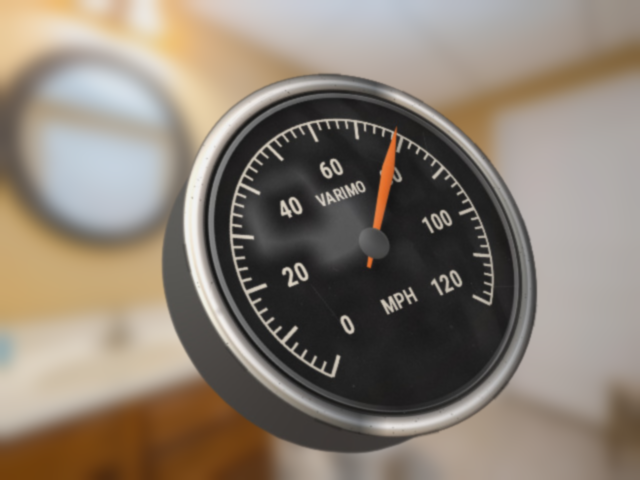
78 (mph)
